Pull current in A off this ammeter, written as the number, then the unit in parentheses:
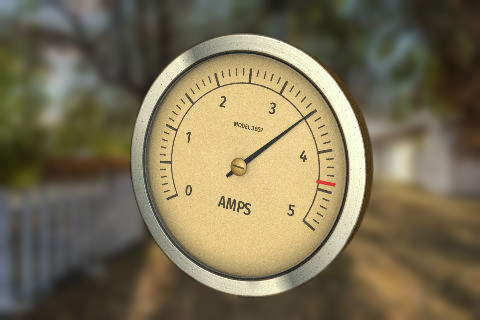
3.5 (A)
